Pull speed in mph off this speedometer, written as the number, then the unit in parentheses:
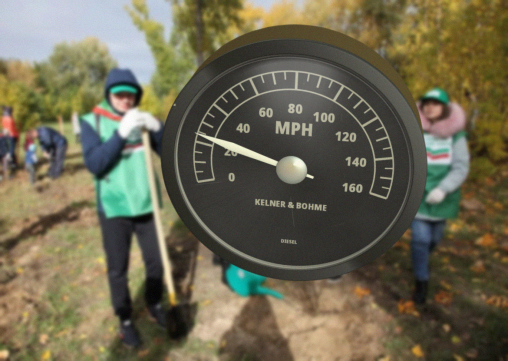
25 (mph)
